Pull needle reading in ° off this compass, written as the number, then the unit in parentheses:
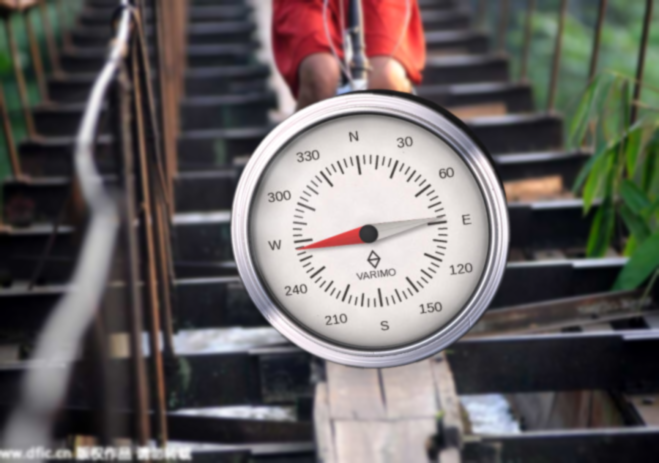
265 (°)
